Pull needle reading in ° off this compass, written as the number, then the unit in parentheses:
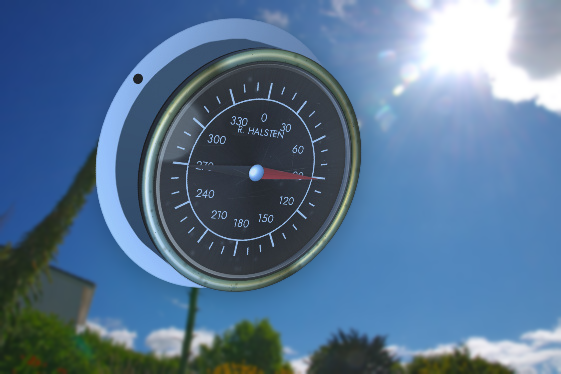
90 (°)
